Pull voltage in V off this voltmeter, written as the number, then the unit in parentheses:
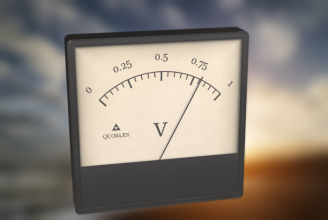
0.8 (V)
